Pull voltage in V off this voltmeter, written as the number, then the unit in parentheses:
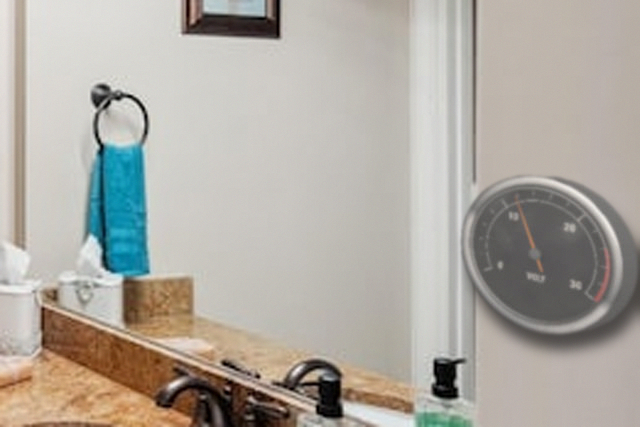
12 (V)
